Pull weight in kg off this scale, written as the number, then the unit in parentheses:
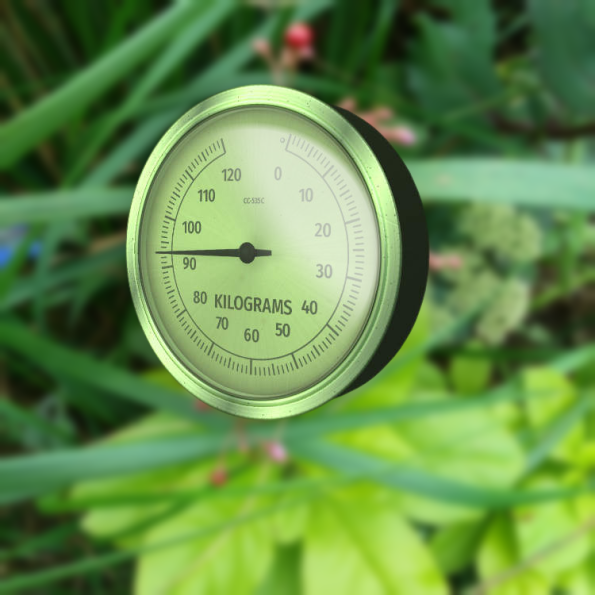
93 (kg)
